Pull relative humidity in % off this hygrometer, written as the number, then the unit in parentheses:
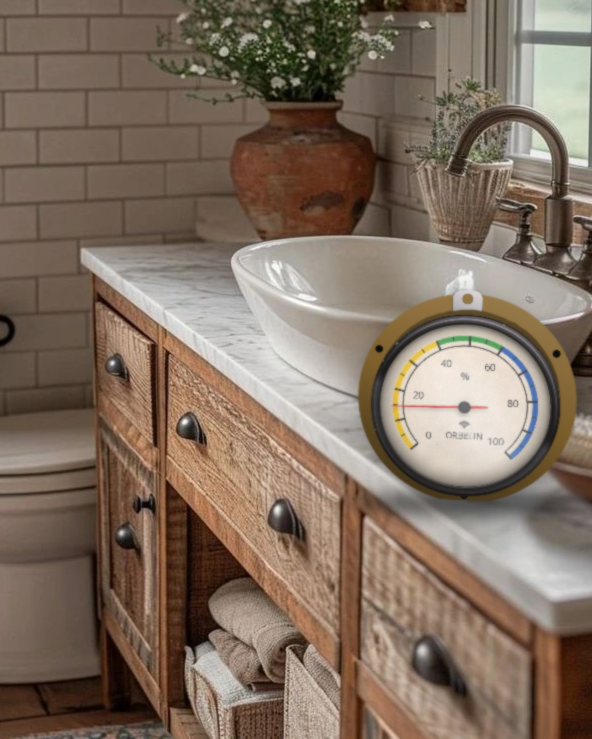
15 (%)
